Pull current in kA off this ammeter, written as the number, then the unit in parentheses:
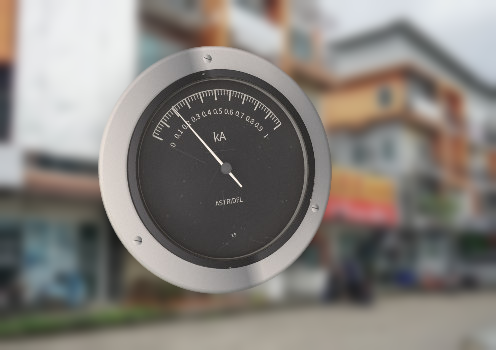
0.2 (kA)
